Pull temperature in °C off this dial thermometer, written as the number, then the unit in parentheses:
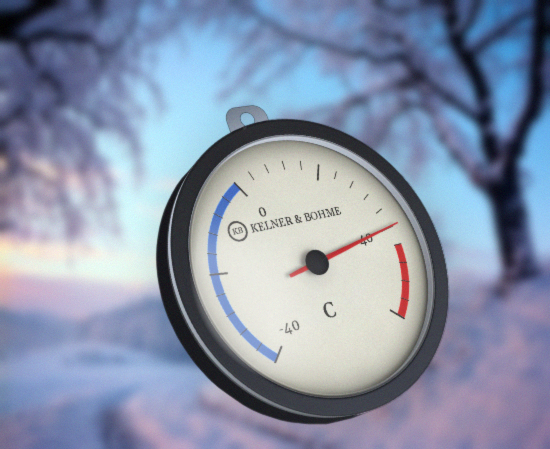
40 (°C)
